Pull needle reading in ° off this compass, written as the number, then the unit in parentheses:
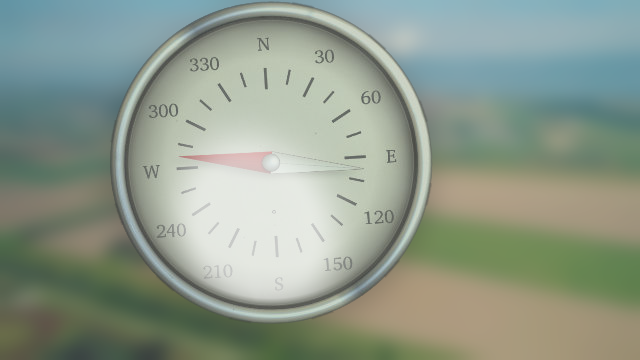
277.5 (°)
